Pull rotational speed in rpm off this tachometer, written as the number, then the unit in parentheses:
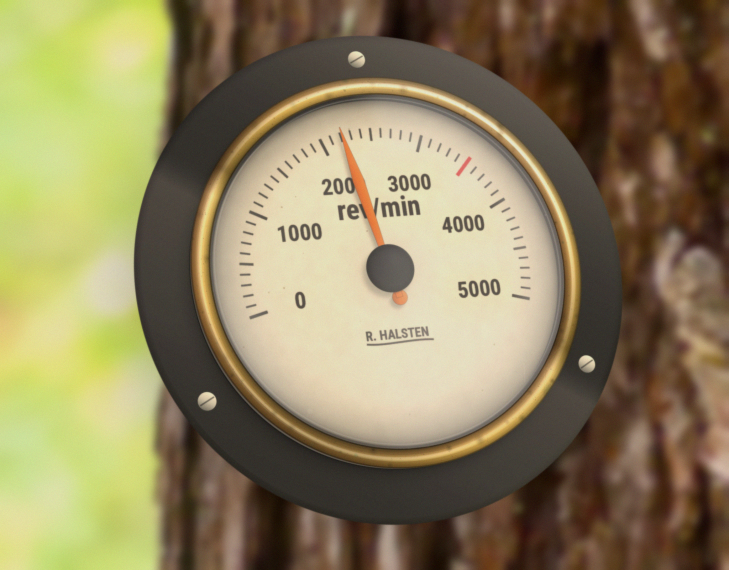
2200 (rpm)
